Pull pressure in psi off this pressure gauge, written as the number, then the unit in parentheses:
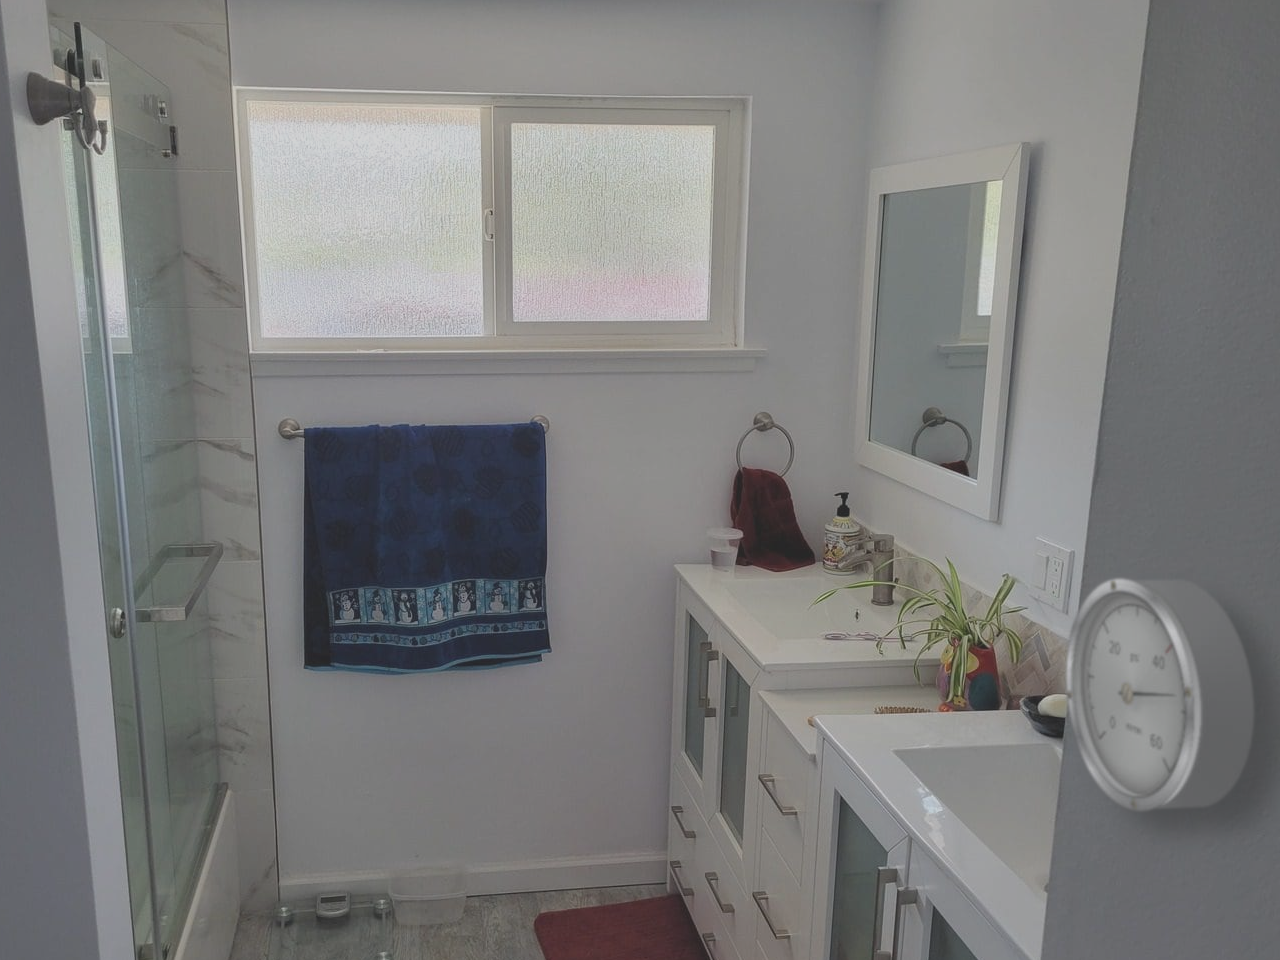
47.5 (psi)
